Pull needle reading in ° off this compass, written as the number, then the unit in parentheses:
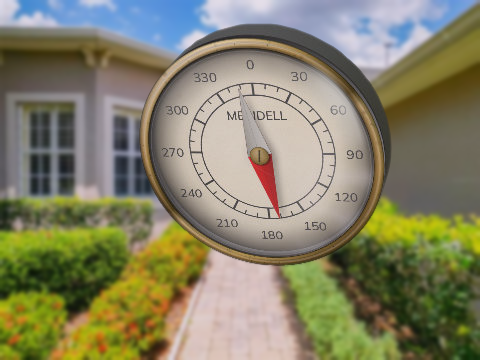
170 (°)
